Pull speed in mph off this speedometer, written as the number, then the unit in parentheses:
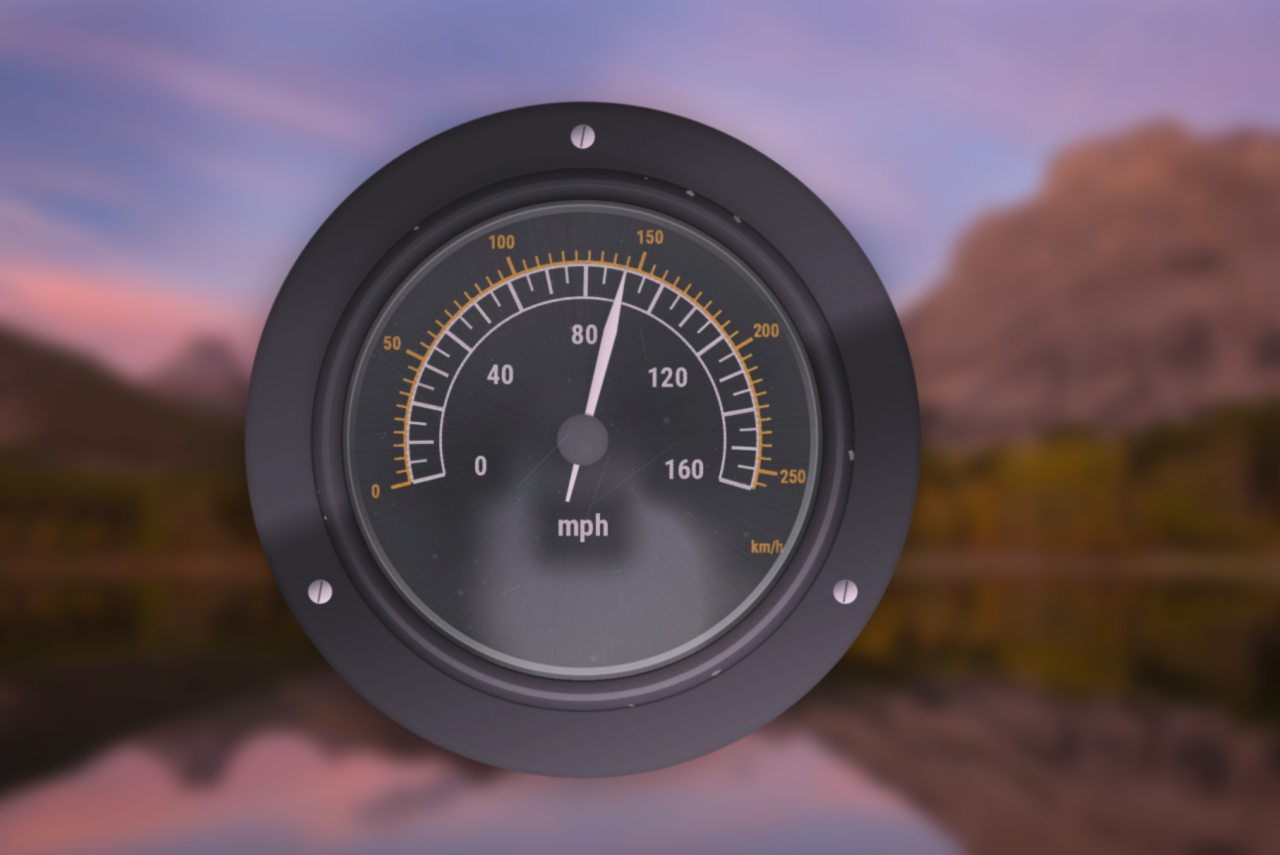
90 (mph)
